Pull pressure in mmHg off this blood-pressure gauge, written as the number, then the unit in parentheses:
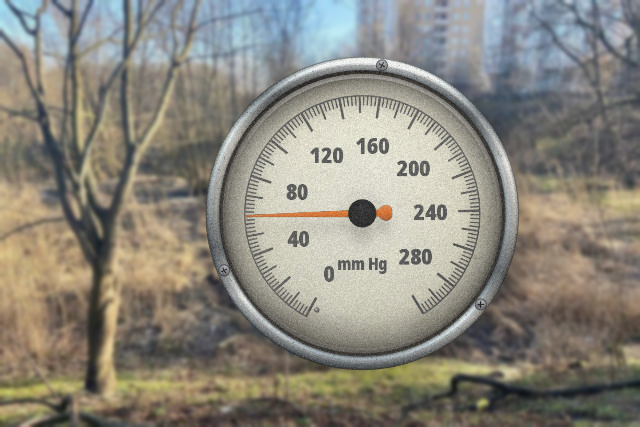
60 (mmHg)
